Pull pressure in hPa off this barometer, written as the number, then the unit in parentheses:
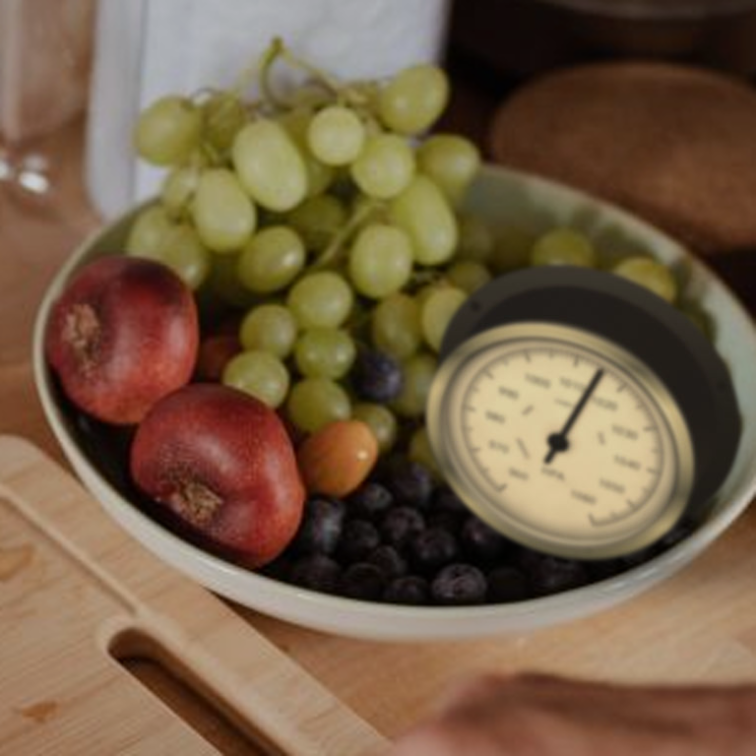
1015 (hPa)
